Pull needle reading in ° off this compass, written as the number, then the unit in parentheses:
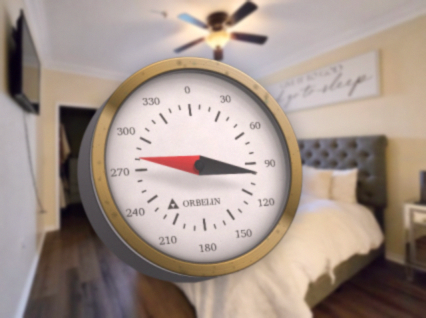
280 (°)
